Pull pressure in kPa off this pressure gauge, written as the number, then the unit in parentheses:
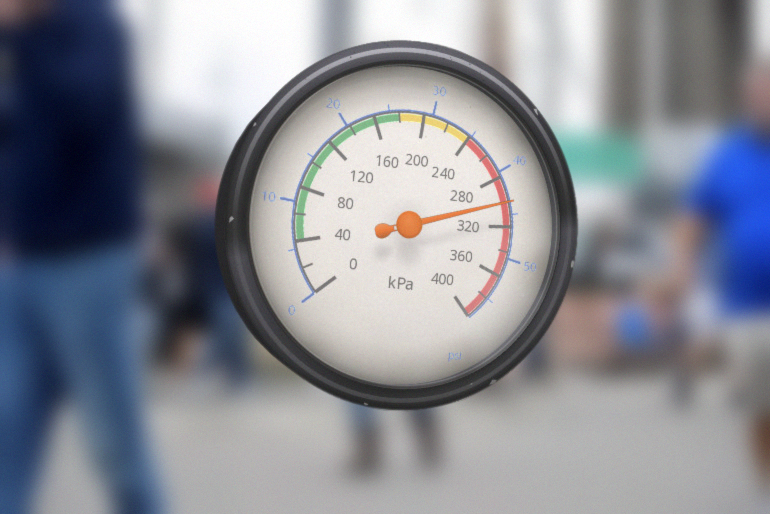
300 (kPa)
